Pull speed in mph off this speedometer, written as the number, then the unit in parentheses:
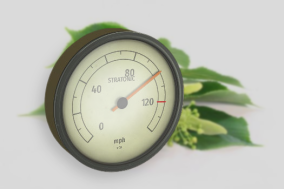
100 (mph)
